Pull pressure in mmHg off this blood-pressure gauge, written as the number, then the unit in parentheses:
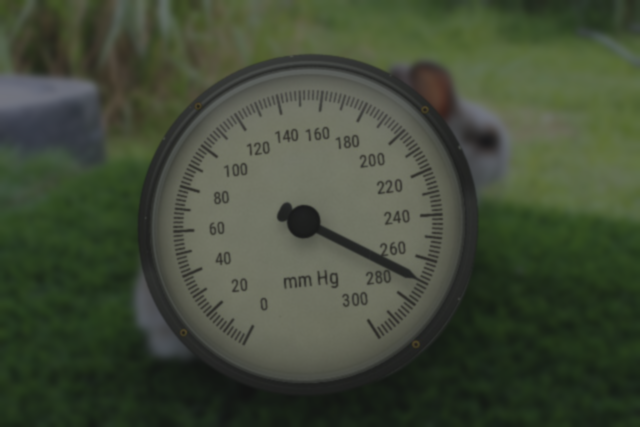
270 (mmHg)
